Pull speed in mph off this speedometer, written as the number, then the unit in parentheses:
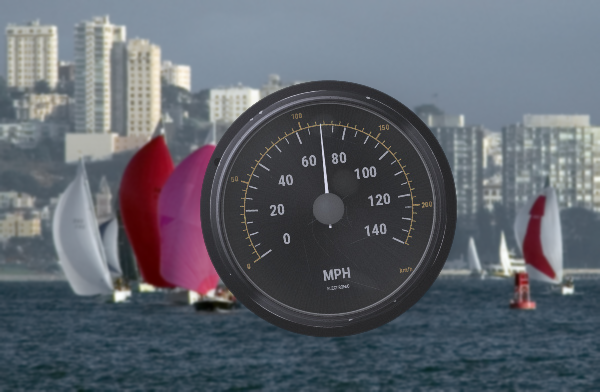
70 (mph)
